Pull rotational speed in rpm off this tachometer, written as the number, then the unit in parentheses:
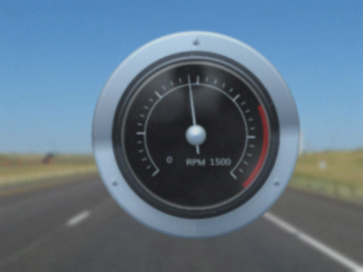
700 (rpm)
